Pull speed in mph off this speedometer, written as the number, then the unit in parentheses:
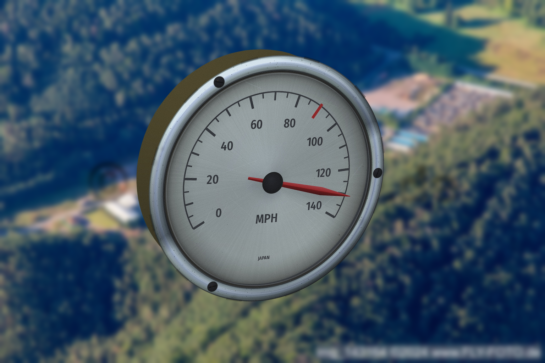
130 (mph)
